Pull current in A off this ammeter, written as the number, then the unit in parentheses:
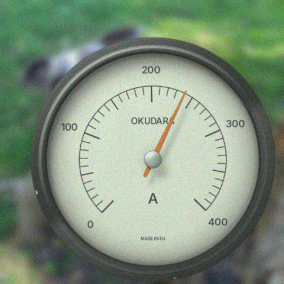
240 (A)
